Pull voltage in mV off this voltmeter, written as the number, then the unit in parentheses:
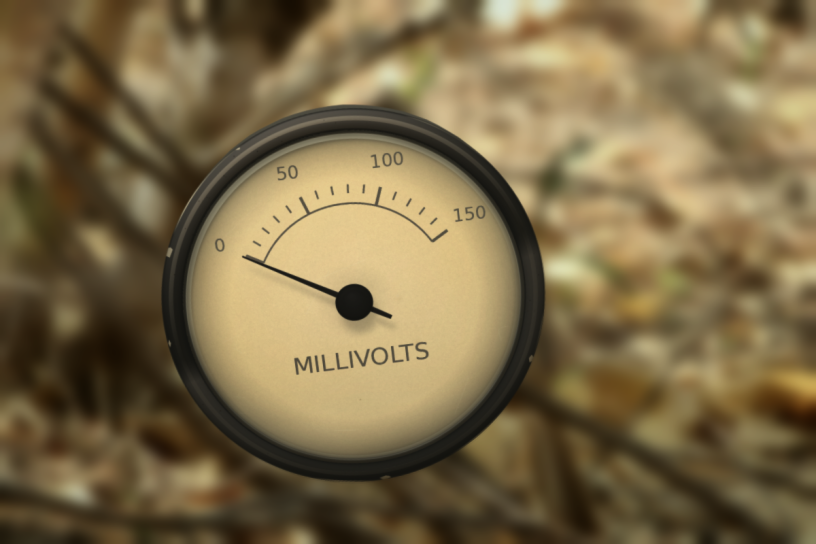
0 (mV)
